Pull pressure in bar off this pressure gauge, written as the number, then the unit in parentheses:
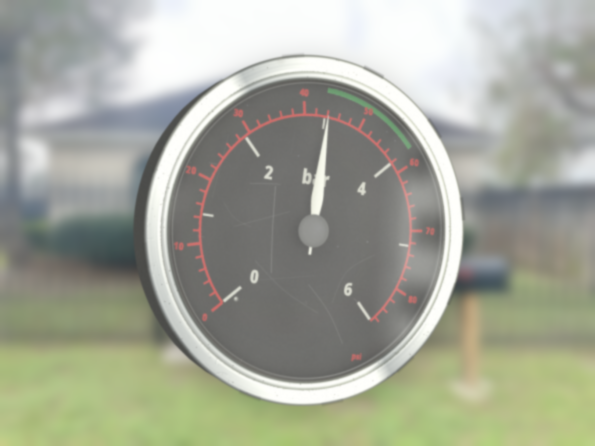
3 (bar)
